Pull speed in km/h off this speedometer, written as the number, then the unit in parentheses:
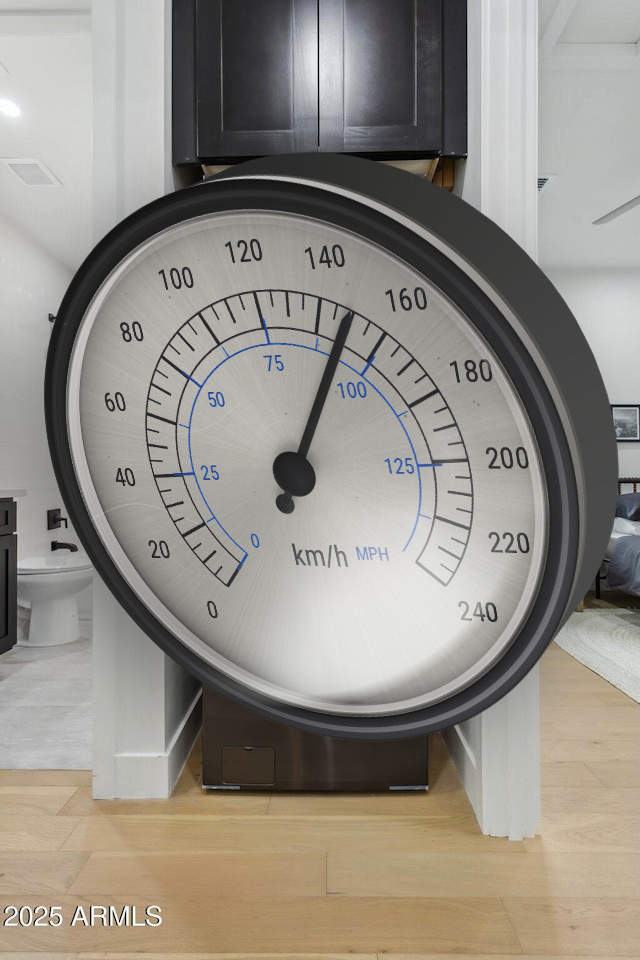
150 (km/h)
